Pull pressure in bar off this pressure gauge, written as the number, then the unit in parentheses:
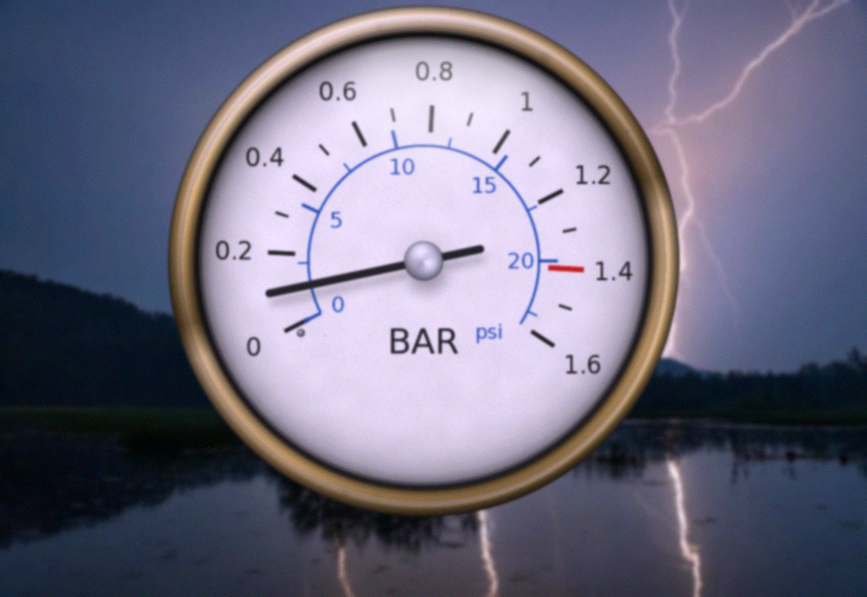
0.1 (bar)
